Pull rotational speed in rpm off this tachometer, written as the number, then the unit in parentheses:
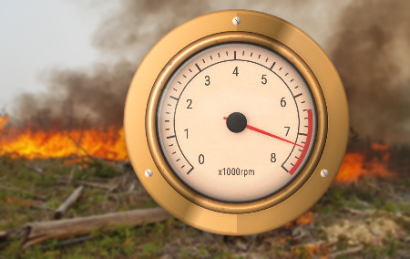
7300 (rpm)
